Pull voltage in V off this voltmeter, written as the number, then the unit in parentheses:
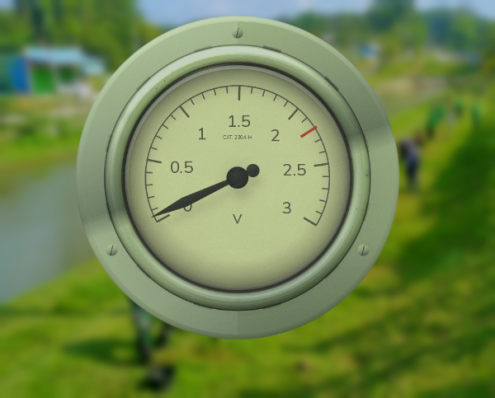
0.05 (V)
